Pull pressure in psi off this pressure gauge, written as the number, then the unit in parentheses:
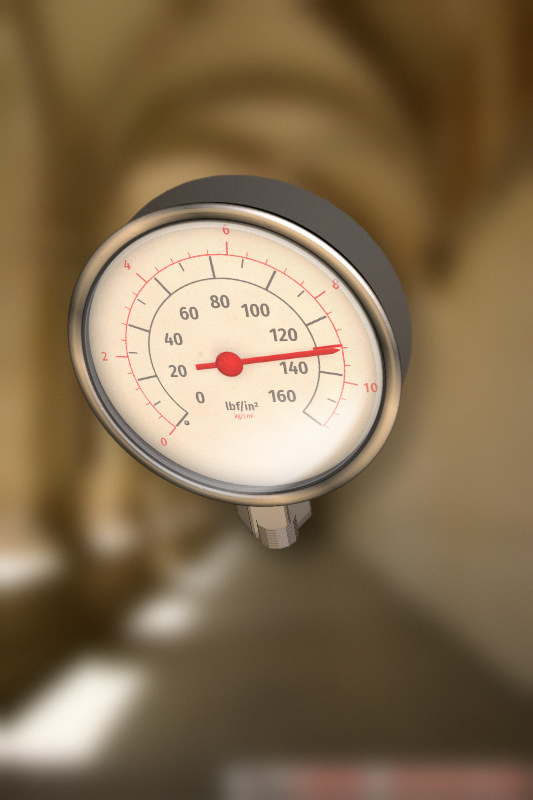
130 (psi)
